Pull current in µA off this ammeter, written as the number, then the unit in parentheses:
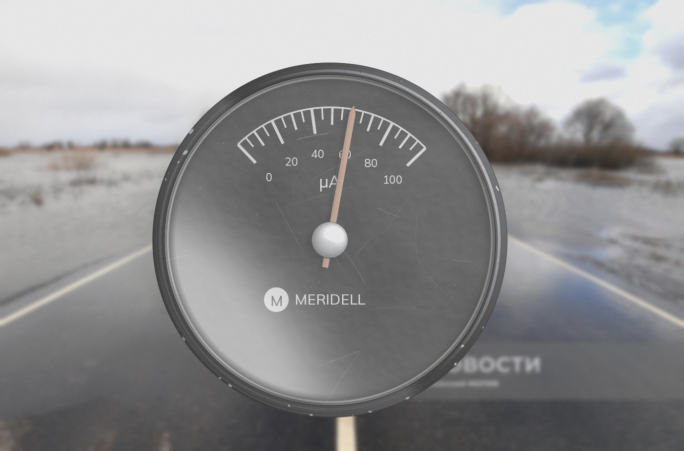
60 (µA)
